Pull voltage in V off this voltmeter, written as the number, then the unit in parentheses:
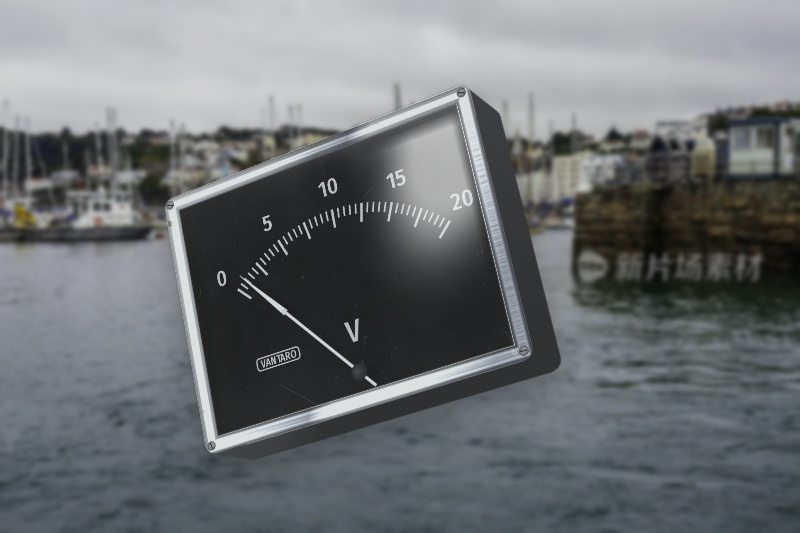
1 (V)
